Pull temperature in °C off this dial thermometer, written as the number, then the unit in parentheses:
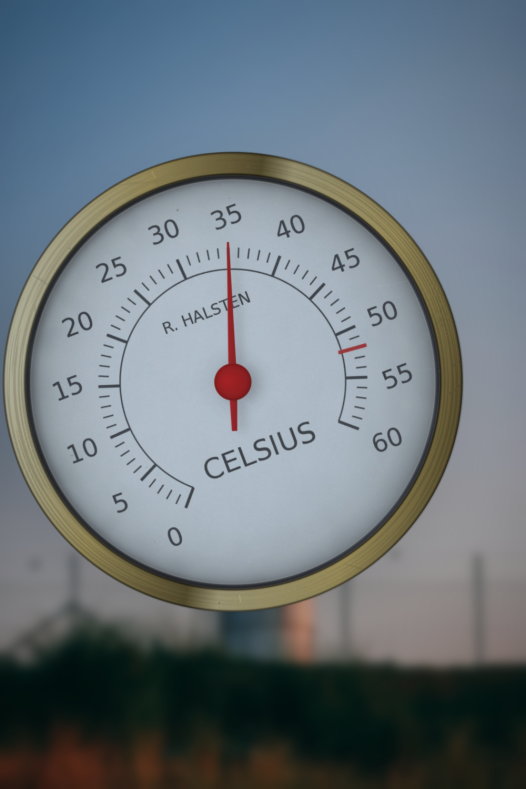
35 (°C)
